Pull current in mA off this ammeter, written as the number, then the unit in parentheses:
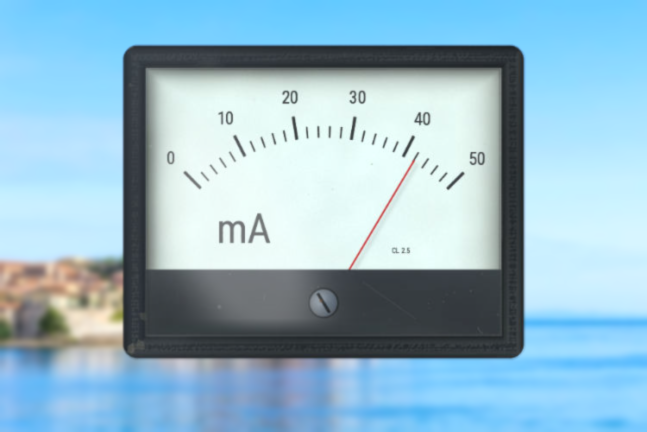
42 (mA)
